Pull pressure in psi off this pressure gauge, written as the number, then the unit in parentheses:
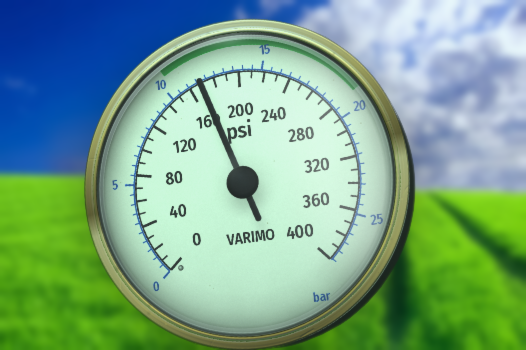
170 (psi)
